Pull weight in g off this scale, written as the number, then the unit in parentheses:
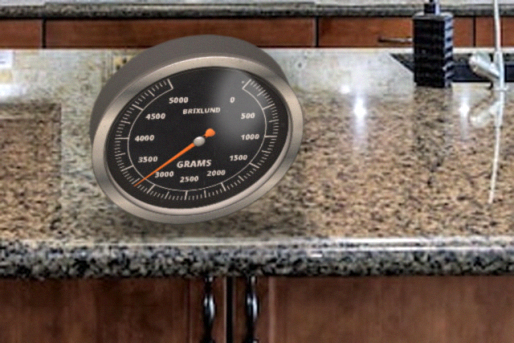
3250 (g)
